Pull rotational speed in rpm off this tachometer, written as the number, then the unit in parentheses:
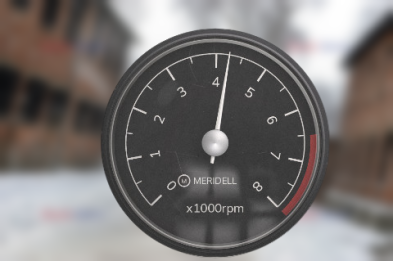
4250 (rpm)
